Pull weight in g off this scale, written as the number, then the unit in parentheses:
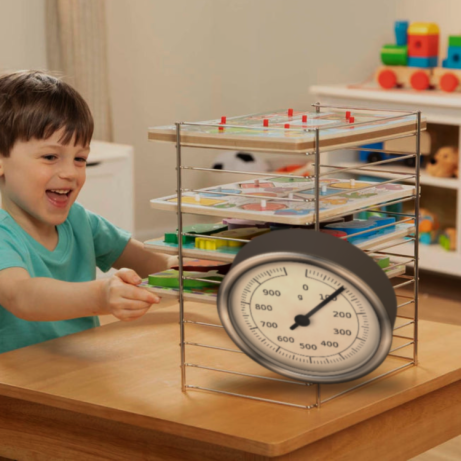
100 (g)
